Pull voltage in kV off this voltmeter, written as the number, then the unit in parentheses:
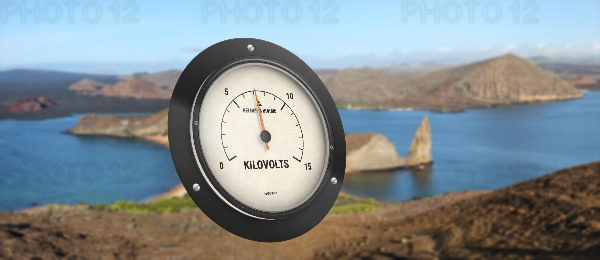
7 (kV)
